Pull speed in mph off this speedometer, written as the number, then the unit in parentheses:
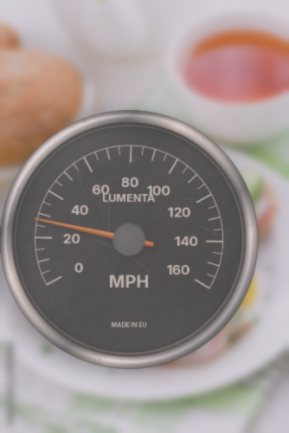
27.5 (mph)
